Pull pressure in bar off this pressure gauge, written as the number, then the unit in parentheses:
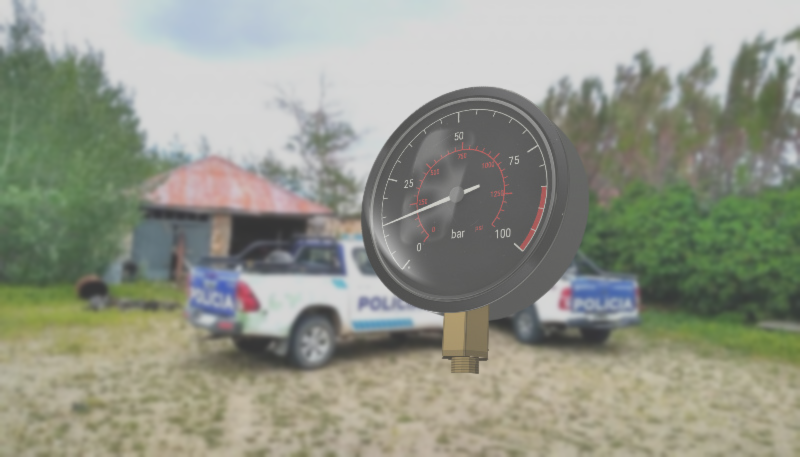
12.5 (bar)
